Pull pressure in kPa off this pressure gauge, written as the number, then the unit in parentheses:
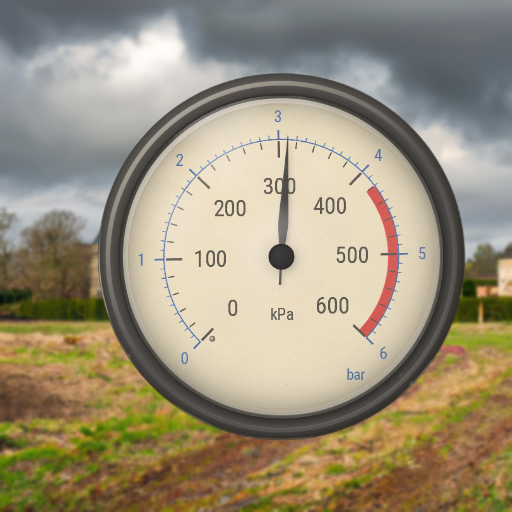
310 (kPa)
